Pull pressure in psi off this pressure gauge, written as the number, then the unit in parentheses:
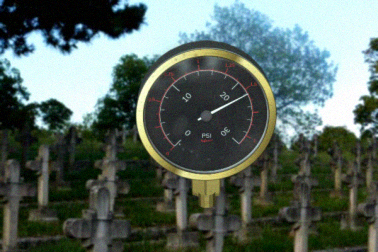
22 (psi)
